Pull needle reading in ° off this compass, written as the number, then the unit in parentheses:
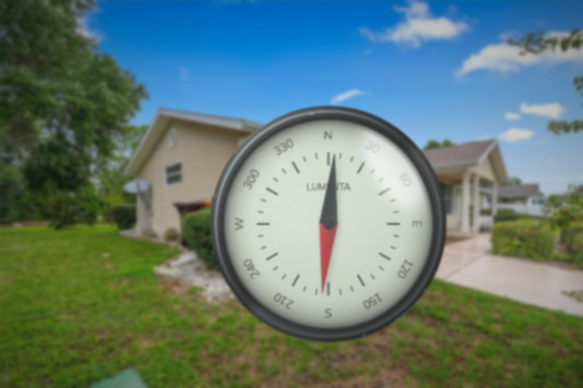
185 (°)
